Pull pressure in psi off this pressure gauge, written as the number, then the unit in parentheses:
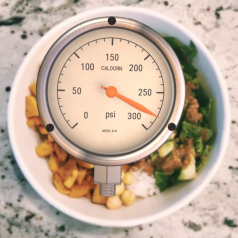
280 (psi)
